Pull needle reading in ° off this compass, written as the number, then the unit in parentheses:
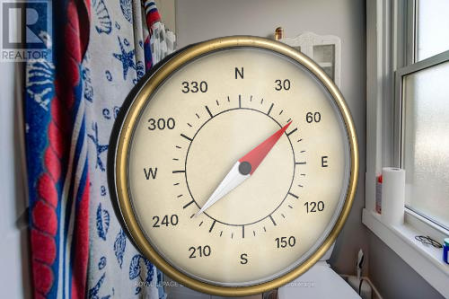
50 (°)
